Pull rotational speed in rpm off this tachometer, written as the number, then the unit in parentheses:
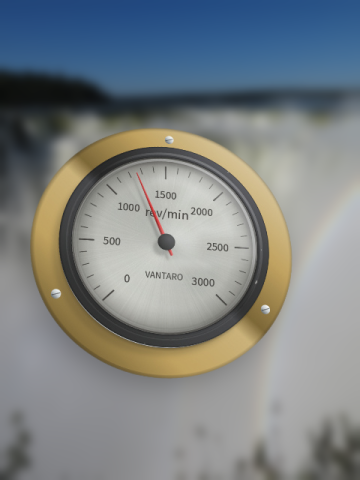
1250 (rpm)
